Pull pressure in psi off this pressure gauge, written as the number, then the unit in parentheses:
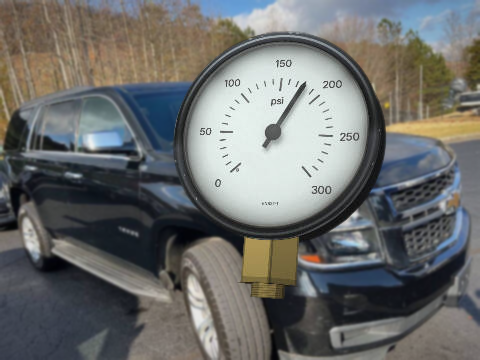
180 (psi)
